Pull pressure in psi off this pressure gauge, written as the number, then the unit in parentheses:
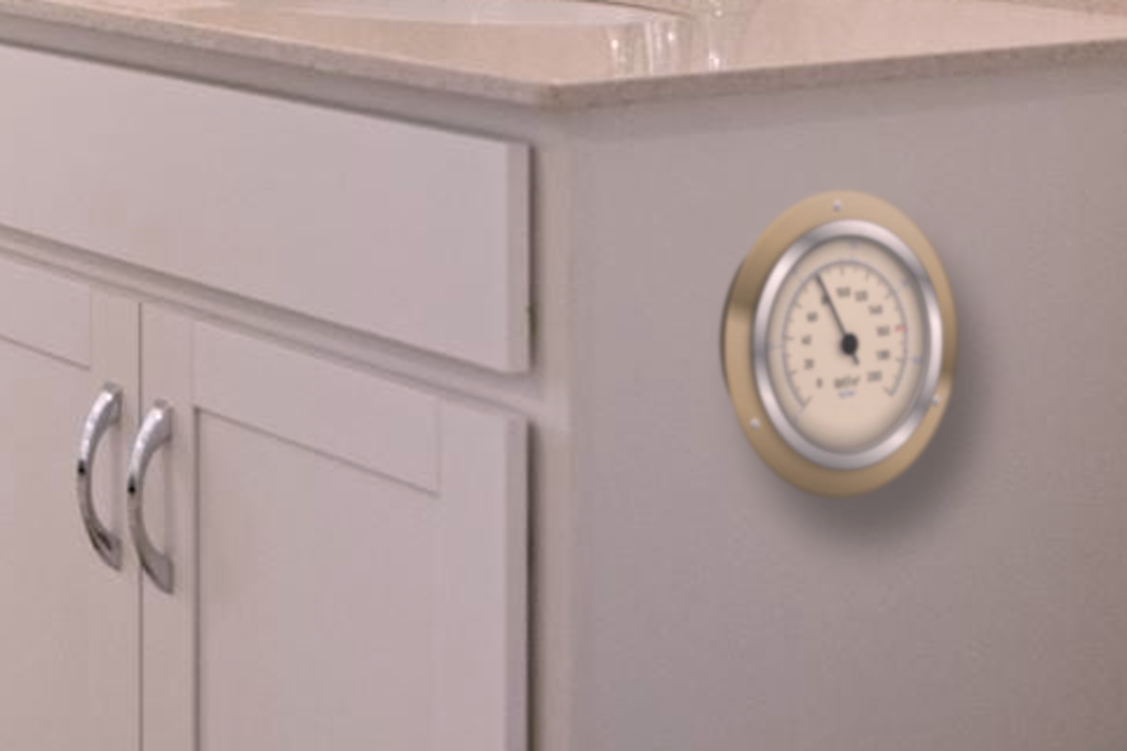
80 (psi)
